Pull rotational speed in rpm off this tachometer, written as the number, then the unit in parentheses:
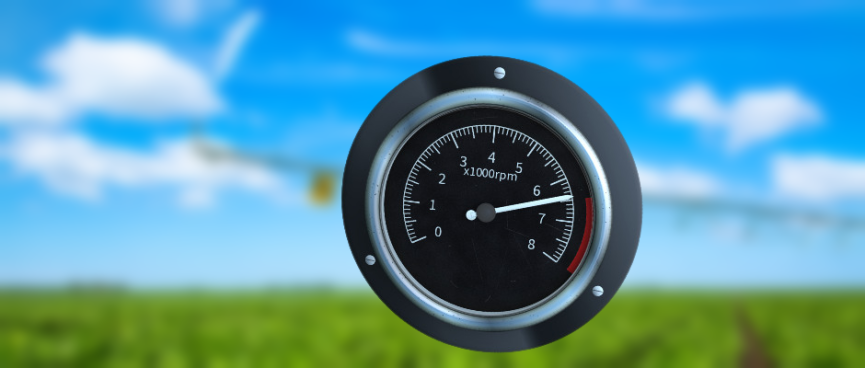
6400 (rpm)
